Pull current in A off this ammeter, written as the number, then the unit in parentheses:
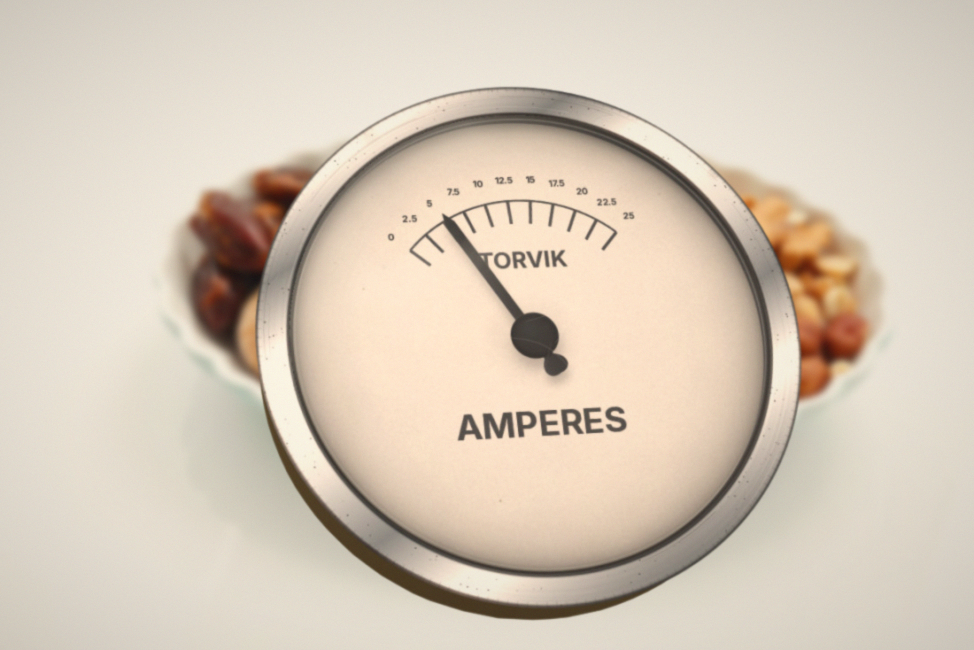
5 (A)
